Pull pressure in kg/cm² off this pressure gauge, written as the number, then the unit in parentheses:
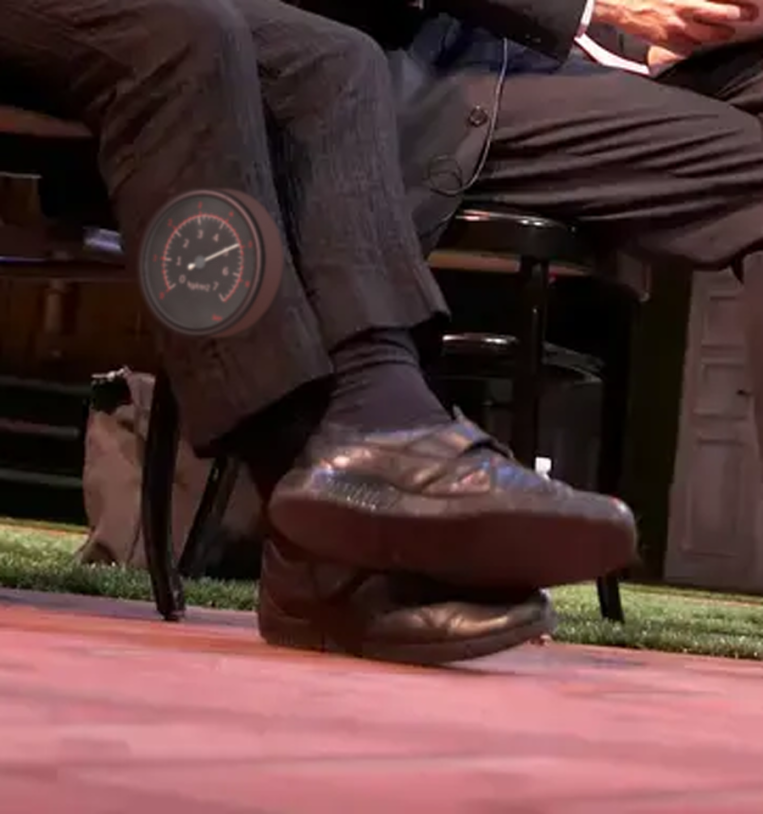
5 (kg/cm²)
